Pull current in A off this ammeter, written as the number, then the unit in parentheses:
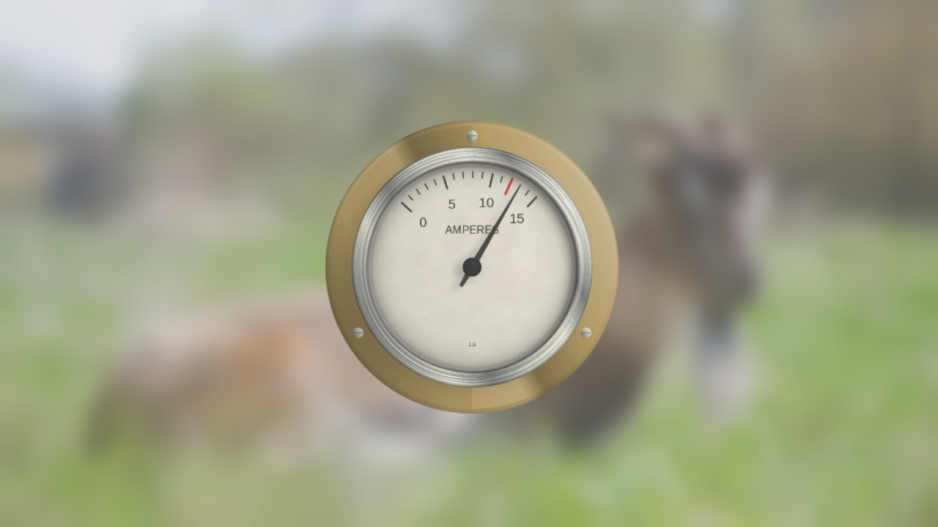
13 (A)
